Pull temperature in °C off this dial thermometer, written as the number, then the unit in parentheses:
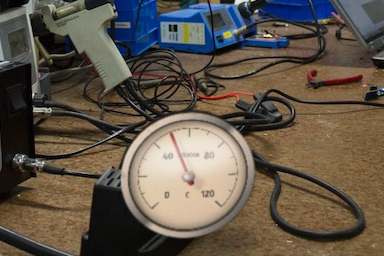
50 (°C)
